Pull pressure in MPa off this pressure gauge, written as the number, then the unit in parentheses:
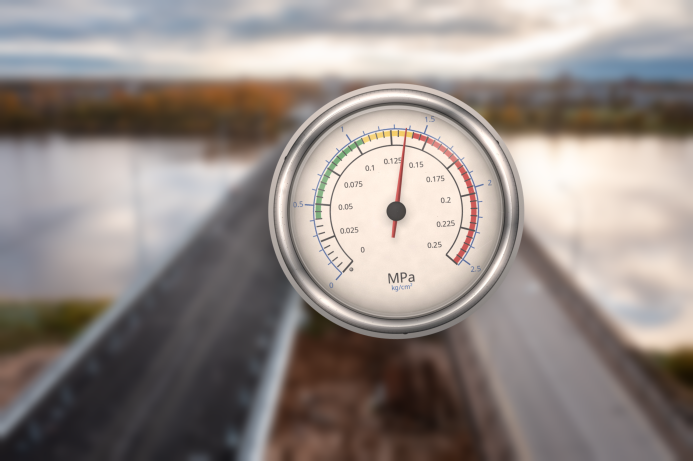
0.135 (MPa)
